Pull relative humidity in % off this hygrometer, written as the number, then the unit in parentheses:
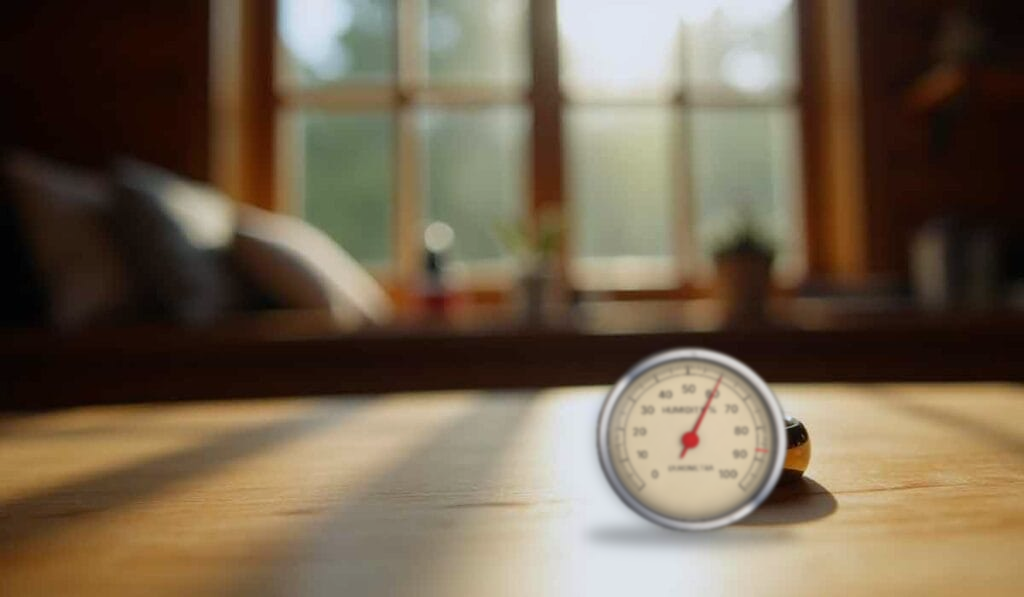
60 (%)
